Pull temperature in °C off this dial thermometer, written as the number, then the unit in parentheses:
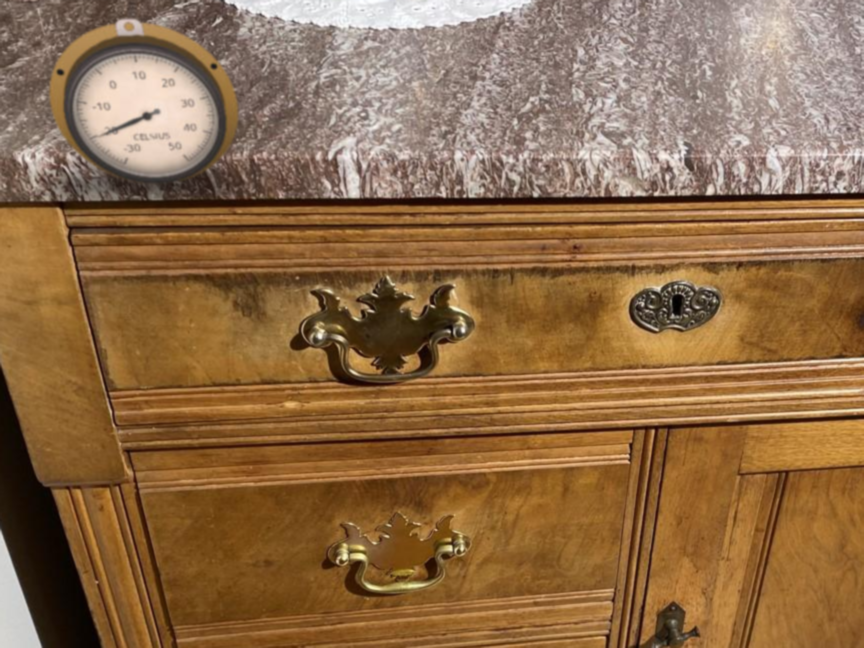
-20 (°C)
